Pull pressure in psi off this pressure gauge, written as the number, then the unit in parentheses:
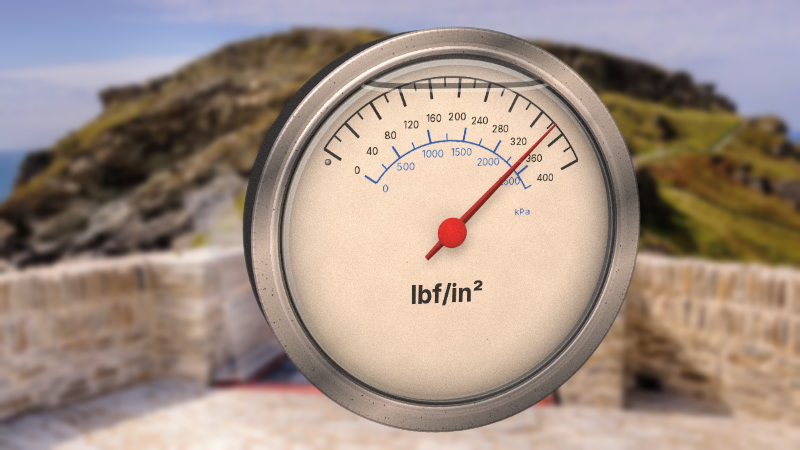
340 (psi)
